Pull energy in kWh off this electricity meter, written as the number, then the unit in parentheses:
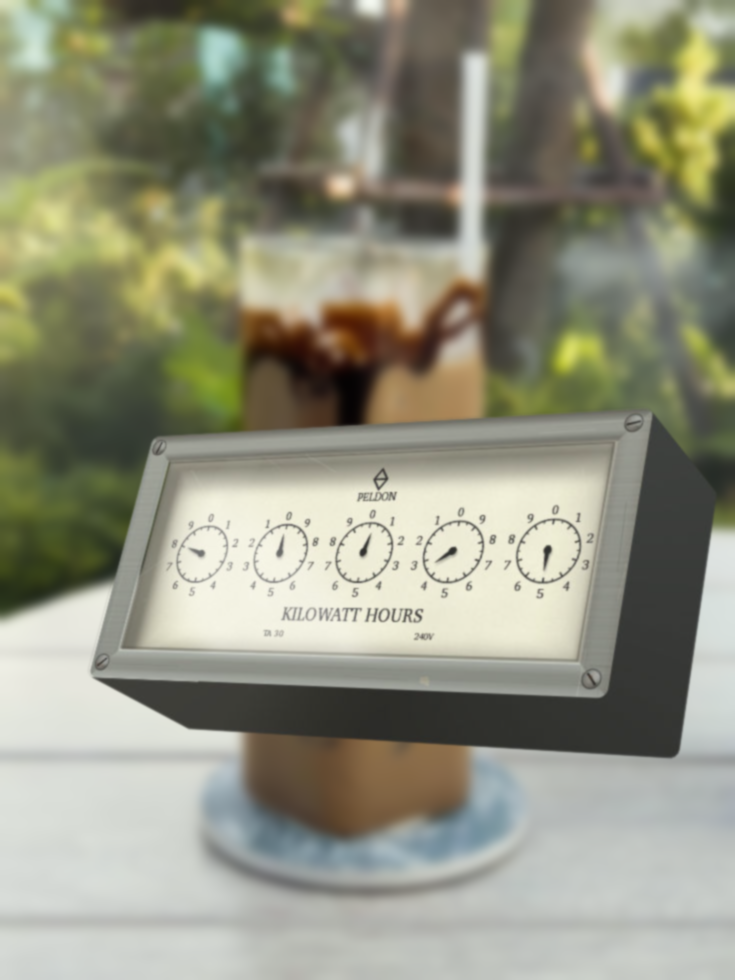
80035 (kWh)
